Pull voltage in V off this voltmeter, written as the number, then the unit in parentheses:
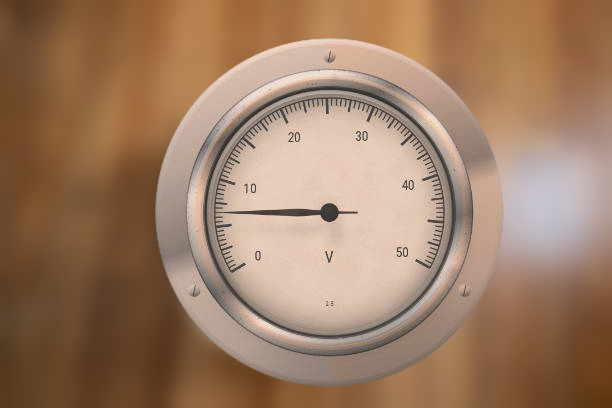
6.5 (V)
